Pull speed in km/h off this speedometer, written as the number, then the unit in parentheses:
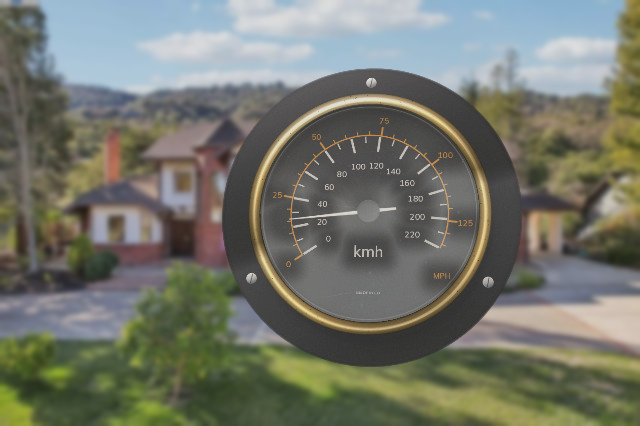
25 (km/h)
